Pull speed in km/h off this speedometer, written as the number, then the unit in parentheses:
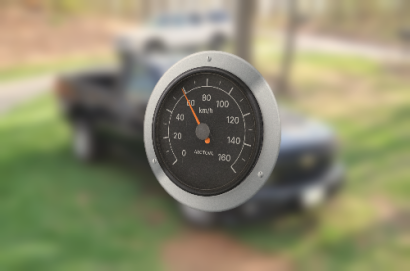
60 (km/h)
